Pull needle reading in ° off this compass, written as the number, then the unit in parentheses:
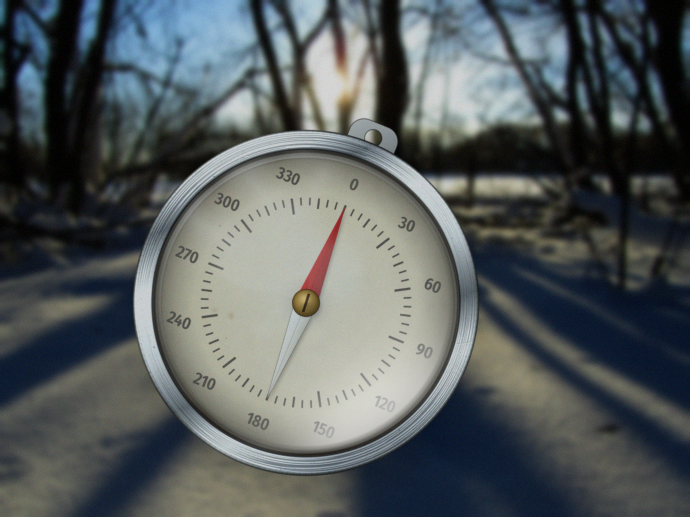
0 (°)
